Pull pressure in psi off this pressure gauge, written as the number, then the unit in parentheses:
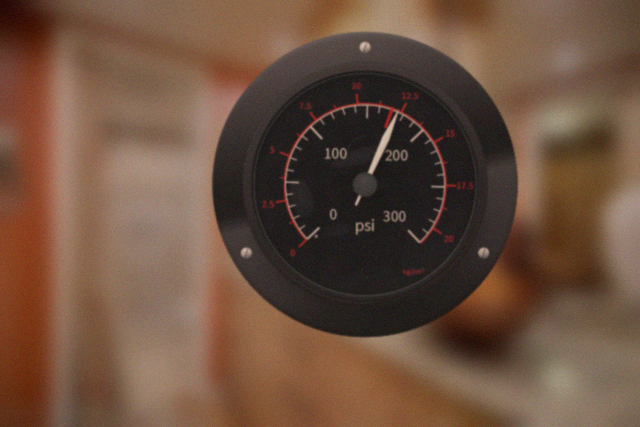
175 (psi)
